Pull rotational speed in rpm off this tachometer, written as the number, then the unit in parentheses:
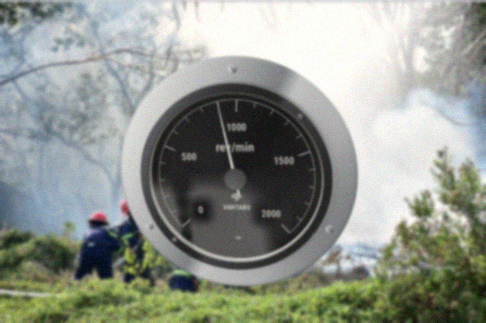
900 (rpm)
